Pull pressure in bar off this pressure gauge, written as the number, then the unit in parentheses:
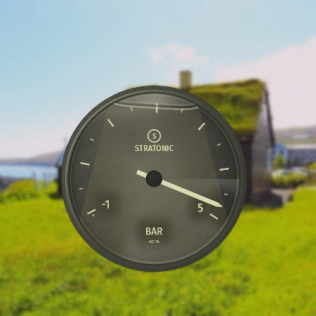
4.75 (bar)
